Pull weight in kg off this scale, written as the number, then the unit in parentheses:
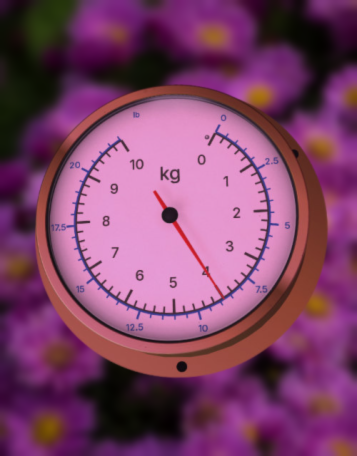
4 (kg)
